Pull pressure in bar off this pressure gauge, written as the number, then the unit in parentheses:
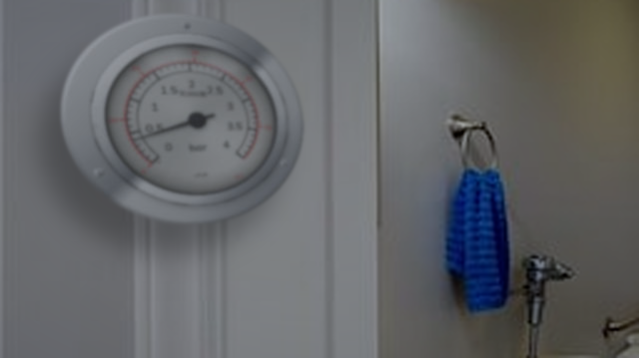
0.4 (bar)
